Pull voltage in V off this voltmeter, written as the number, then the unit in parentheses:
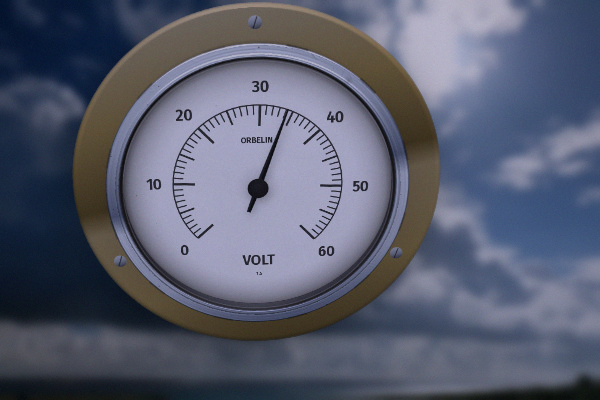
34 (V)
